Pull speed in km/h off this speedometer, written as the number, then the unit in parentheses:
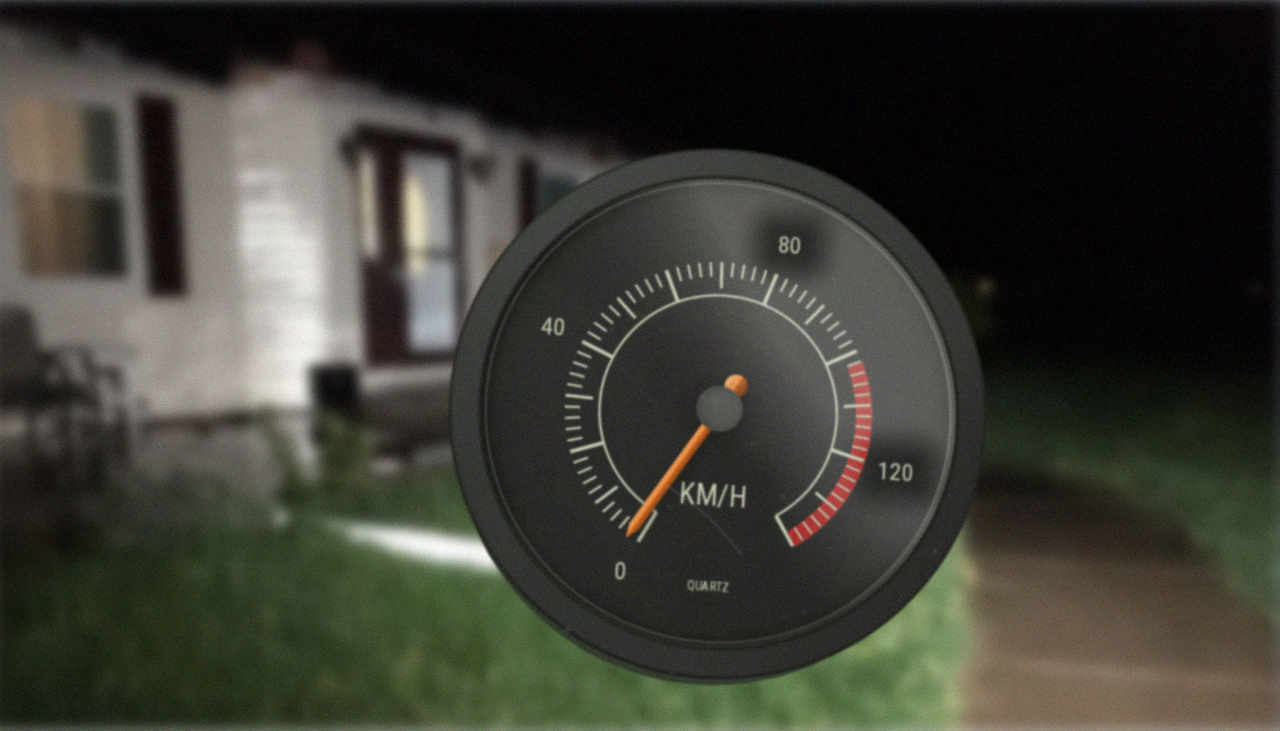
2 (km/h)
